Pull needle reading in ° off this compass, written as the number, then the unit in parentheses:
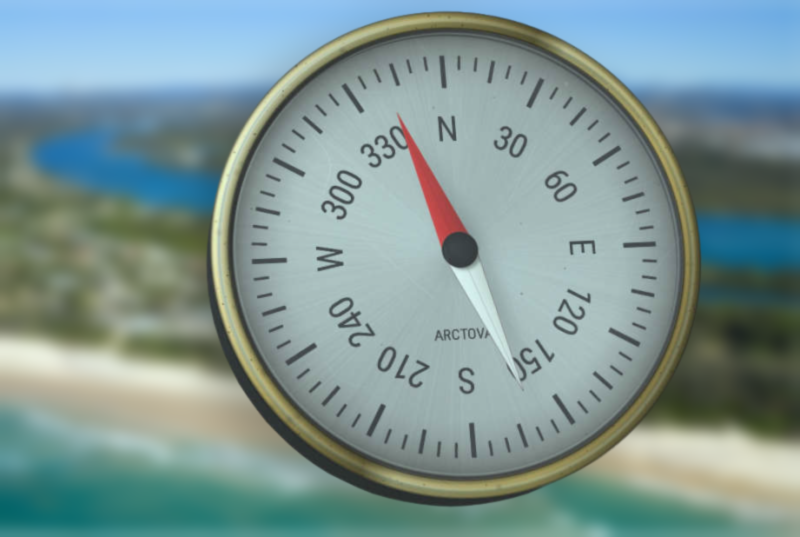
340 (°)
